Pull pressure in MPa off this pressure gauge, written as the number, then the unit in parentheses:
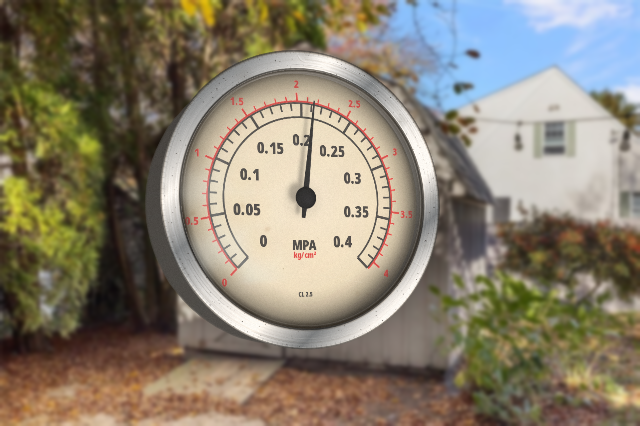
0.21 (MPa)
